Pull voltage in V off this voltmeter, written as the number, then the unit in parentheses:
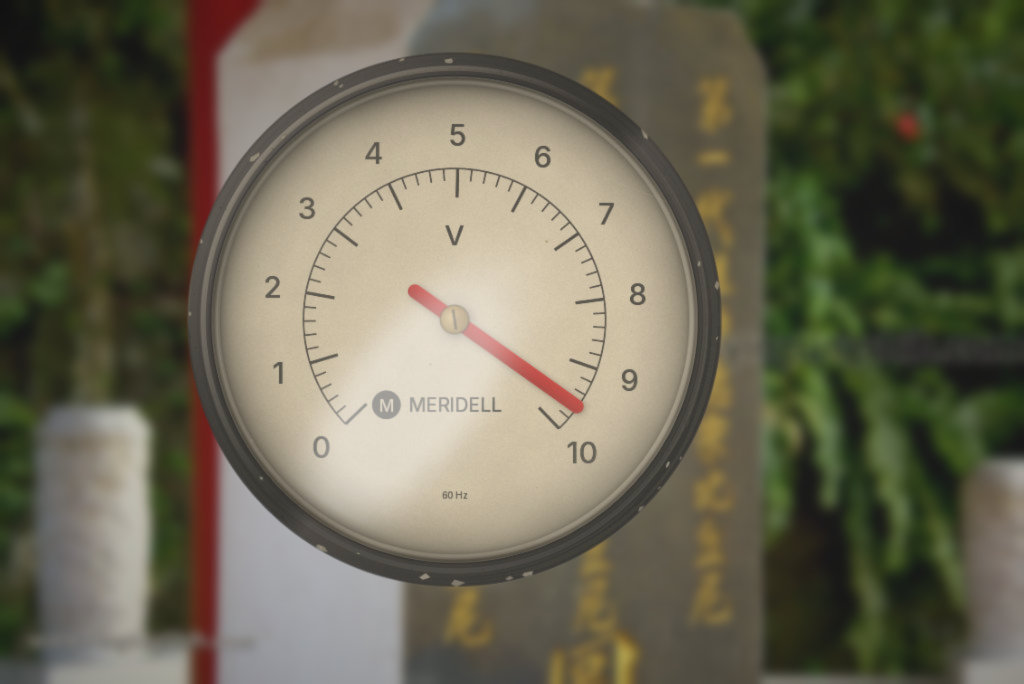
9.6 (V)
